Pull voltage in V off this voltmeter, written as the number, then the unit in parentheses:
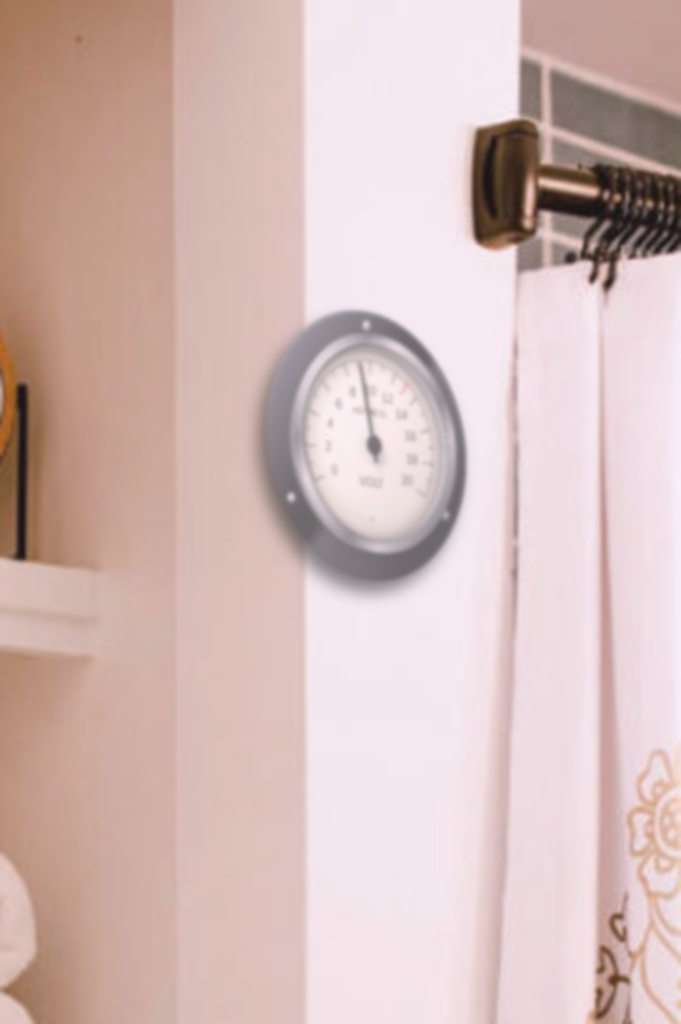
9 (V)
